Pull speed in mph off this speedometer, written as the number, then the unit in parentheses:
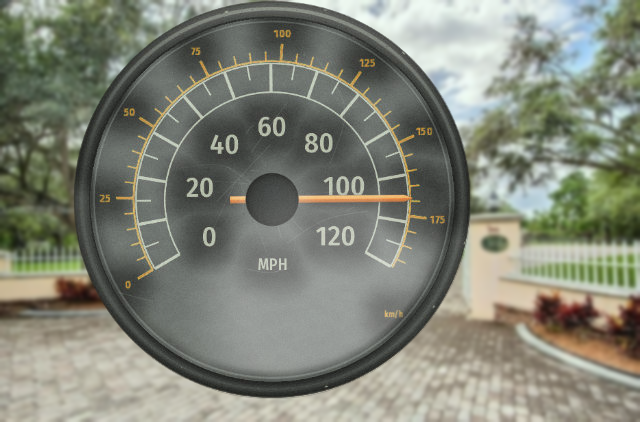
105 (mph)
